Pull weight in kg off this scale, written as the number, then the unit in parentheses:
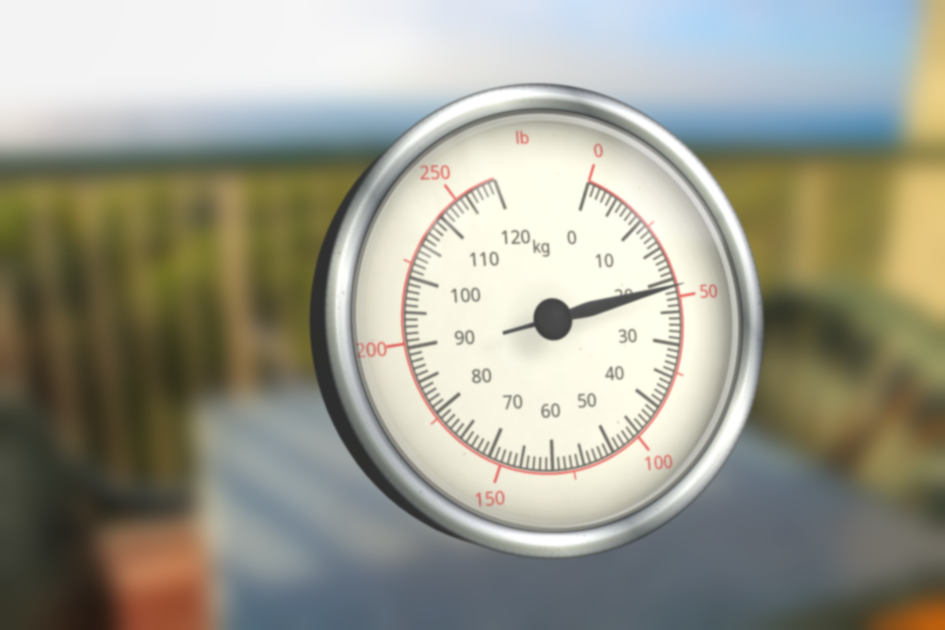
21 (kg)
